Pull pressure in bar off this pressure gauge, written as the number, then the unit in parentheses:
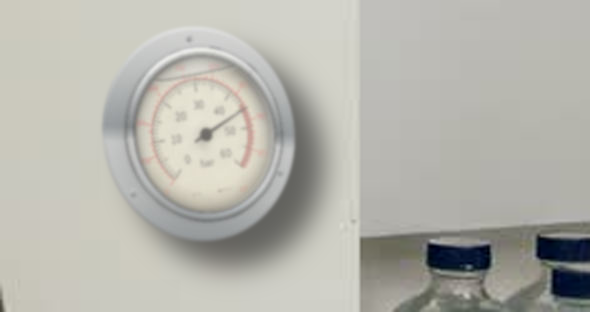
45 (bar)
